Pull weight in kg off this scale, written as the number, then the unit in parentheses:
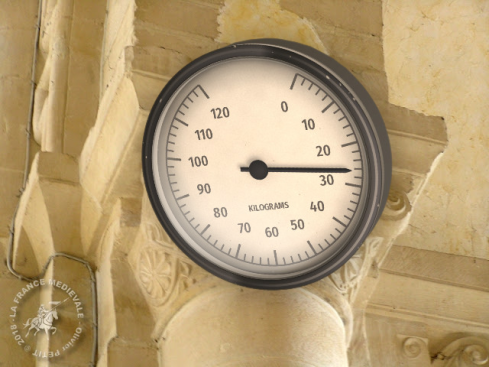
26 (kg)
